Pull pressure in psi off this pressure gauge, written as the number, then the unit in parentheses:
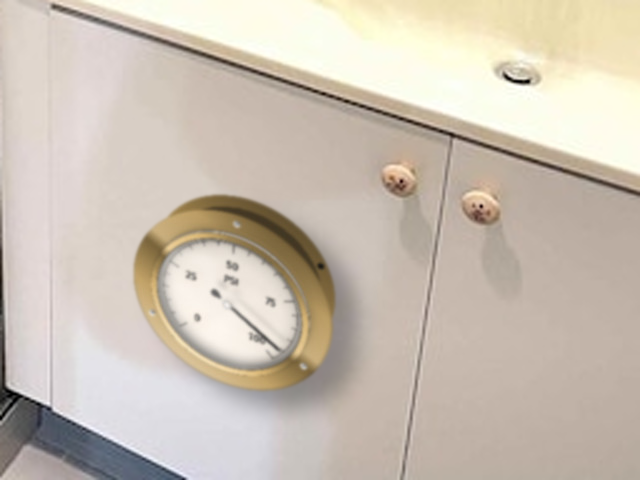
95 (psi)
